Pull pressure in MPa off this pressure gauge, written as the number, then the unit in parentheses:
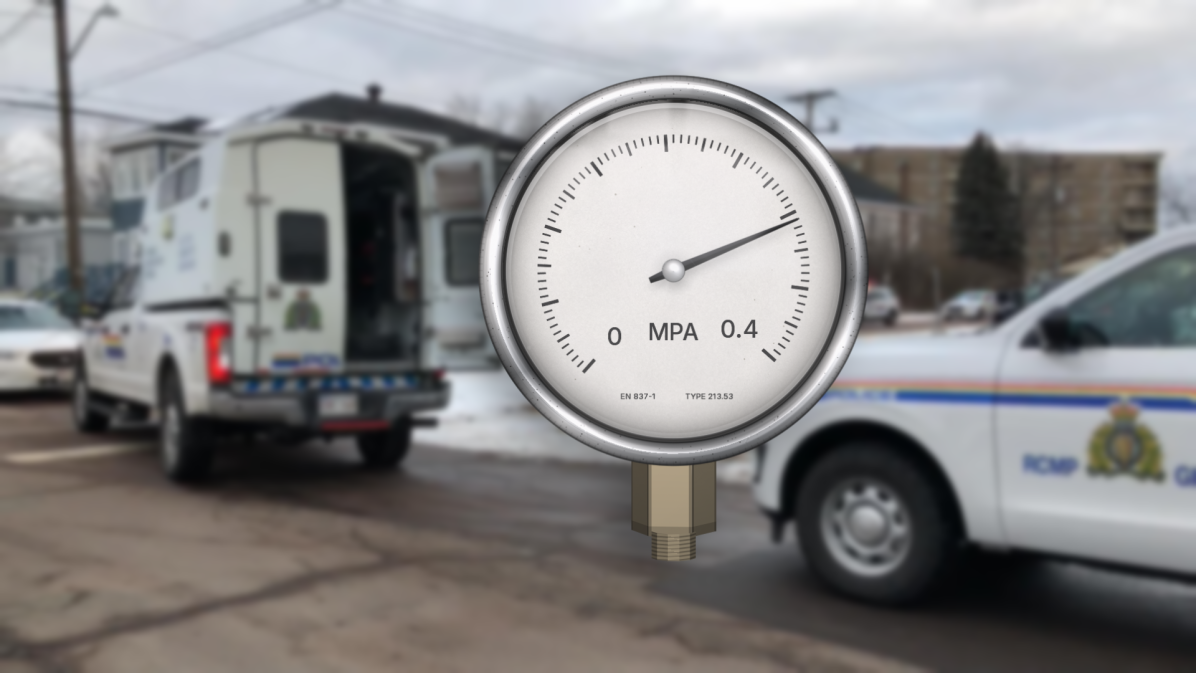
0.305 (MPa)
